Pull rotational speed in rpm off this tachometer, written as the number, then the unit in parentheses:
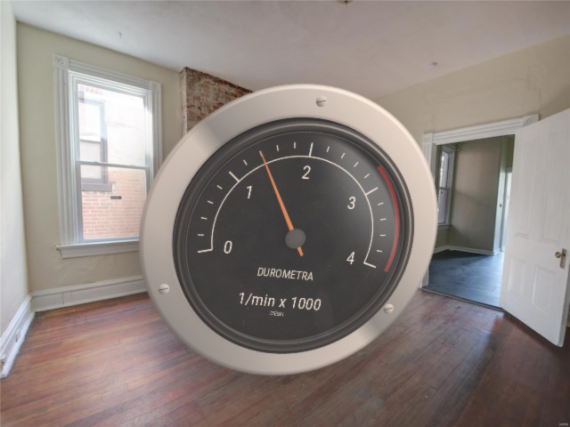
1400 (rpm)
